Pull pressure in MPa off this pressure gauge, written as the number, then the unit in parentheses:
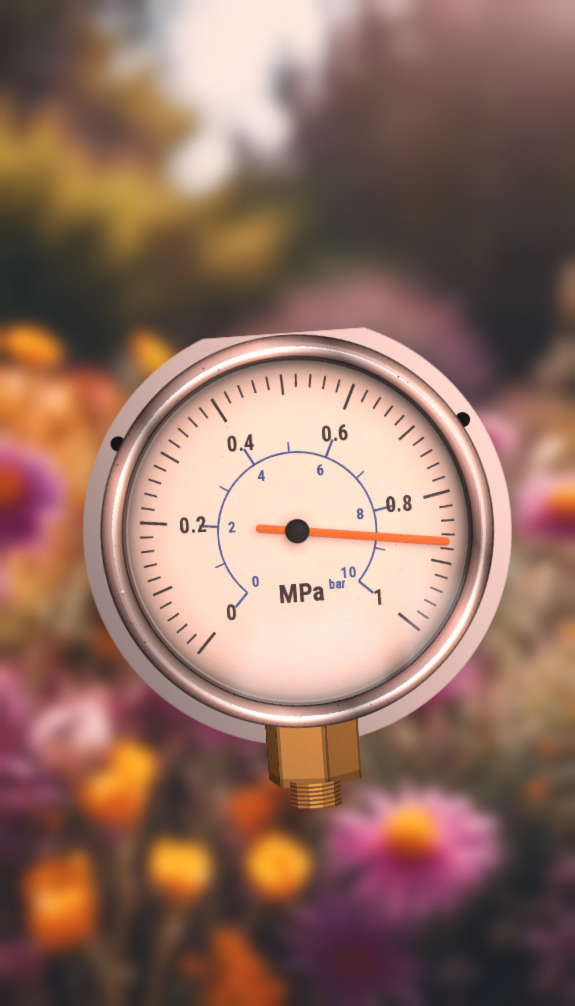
0.87 (MPa)
